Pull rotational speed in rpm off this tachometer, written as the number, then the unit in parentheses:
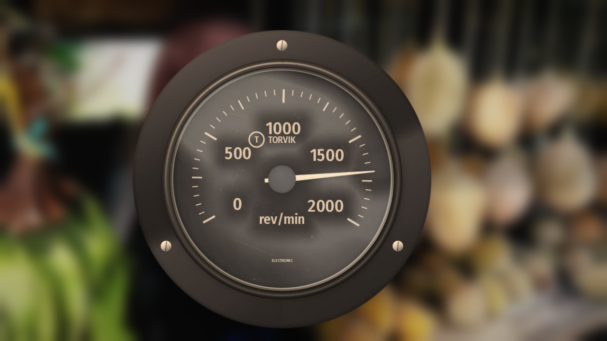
1700 (rpm)
